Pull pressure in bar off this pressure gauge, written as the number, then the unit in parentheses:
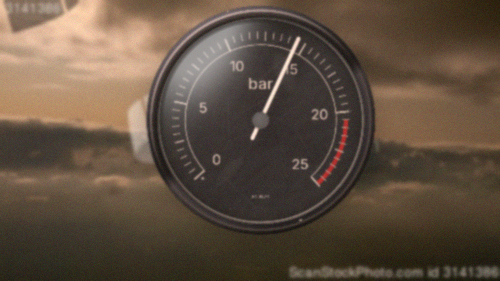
14.5 (bar)
